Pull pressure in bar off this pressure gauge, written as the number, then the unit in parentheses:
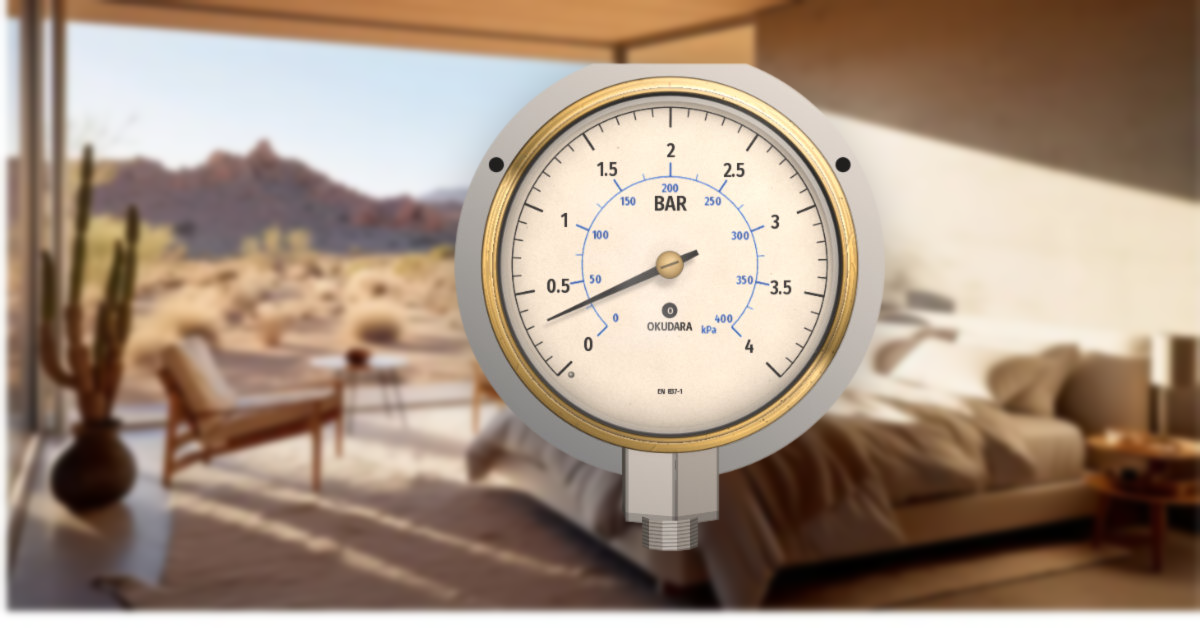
0.3 (bar)
